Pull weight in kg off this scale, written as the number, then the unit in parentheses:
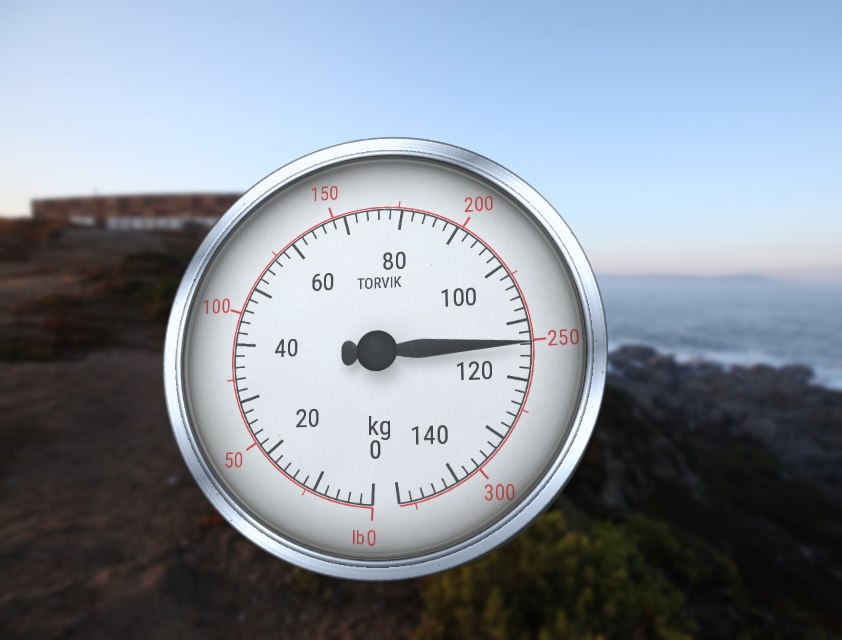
114 (kg)
